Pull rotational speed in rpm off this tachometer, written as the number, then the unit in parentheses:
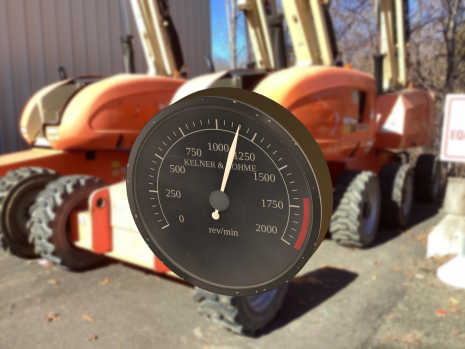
1150 (rpm)
